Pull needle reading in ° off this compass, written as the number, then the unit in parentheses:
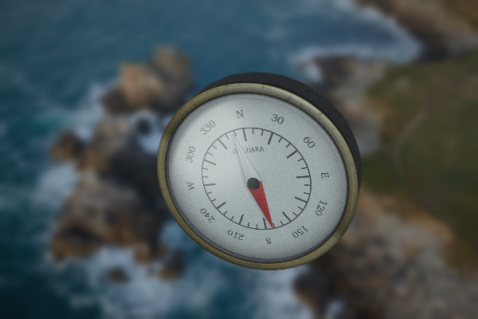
170 (°)
